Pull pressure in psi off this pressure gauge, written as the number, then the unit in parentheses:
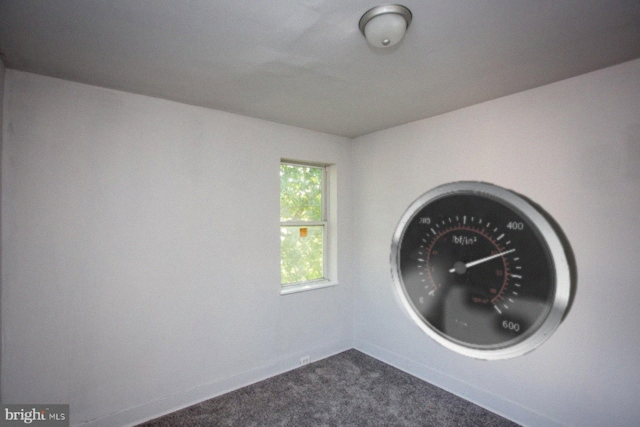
440 (psi)
